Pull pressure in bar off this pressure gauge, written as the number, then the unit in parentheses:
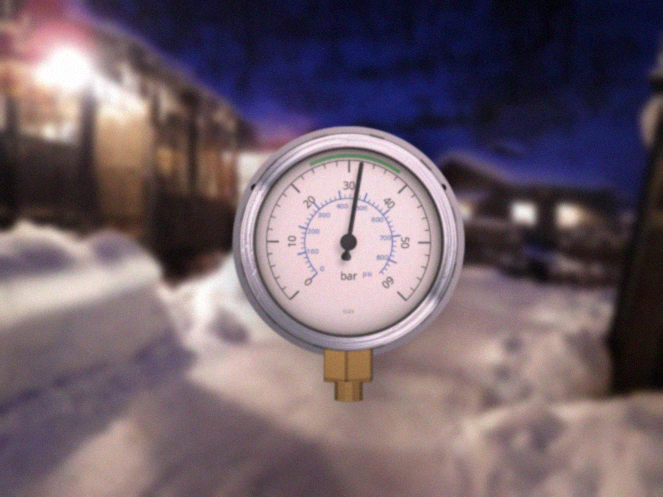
32 (bar)
